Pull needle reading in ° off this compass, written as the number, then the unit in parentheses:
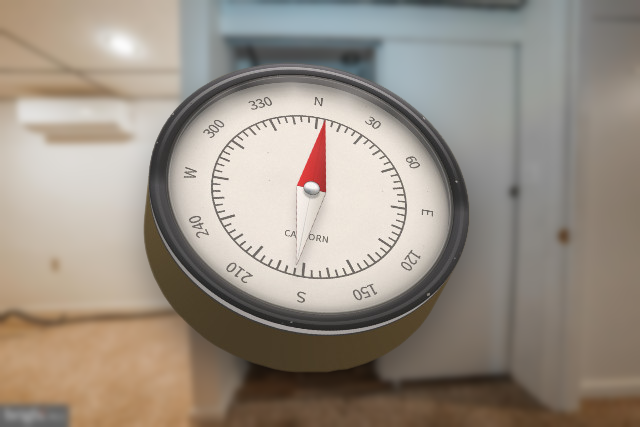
5 (°)
